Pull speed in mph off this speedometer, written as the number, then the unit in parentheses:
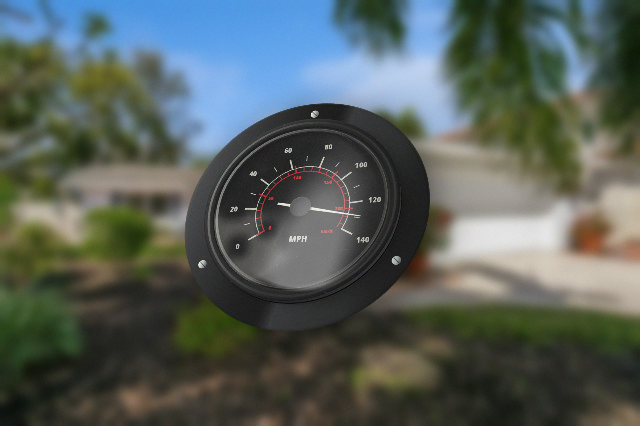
130 (mph)
